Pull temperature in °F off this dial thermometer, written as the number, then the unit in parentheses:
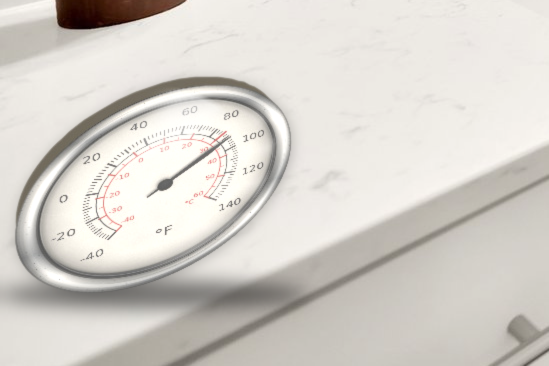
90 (°F)
